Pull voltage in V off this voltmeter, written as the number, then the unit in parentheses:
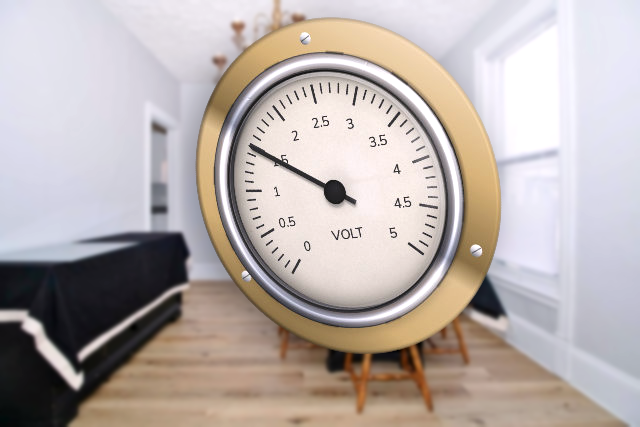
1.5 (V)
